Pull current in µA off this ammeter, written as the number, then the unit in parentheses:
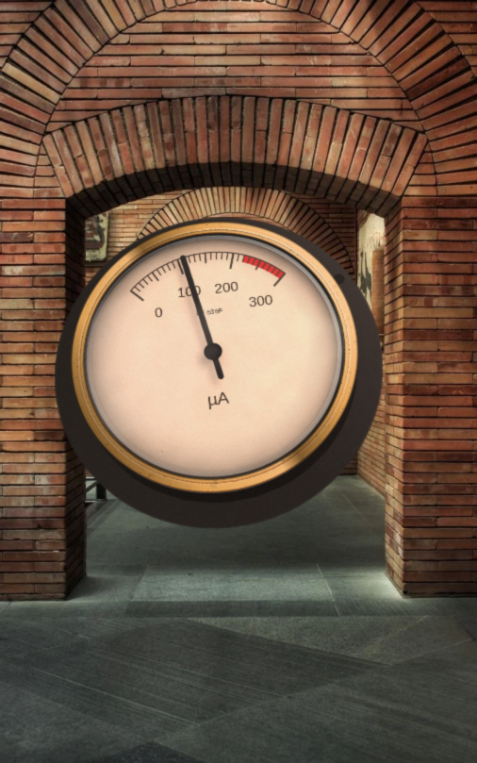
110 (µA)
